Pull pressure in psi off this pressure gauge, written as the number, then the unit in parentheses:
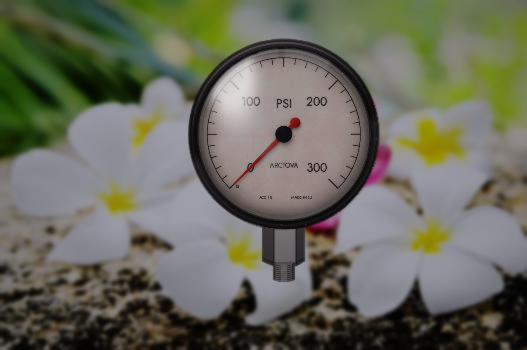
0 (psi)
